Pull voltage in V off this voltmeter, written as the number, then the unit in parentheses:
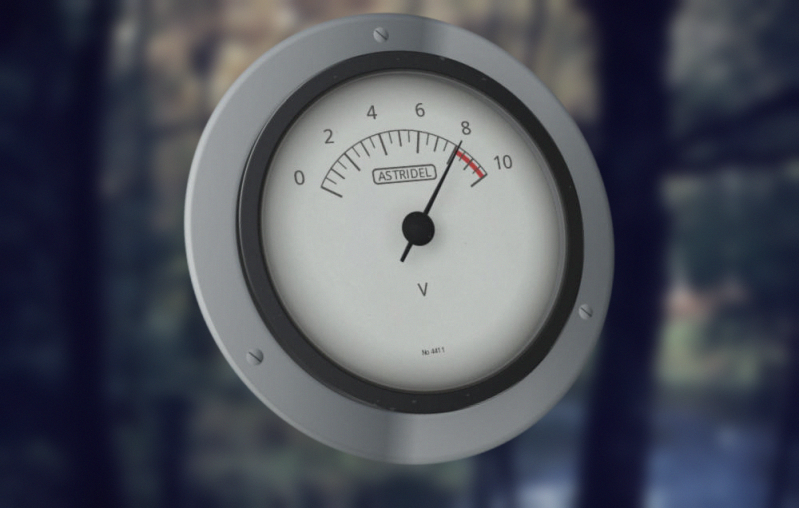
8 (V)
